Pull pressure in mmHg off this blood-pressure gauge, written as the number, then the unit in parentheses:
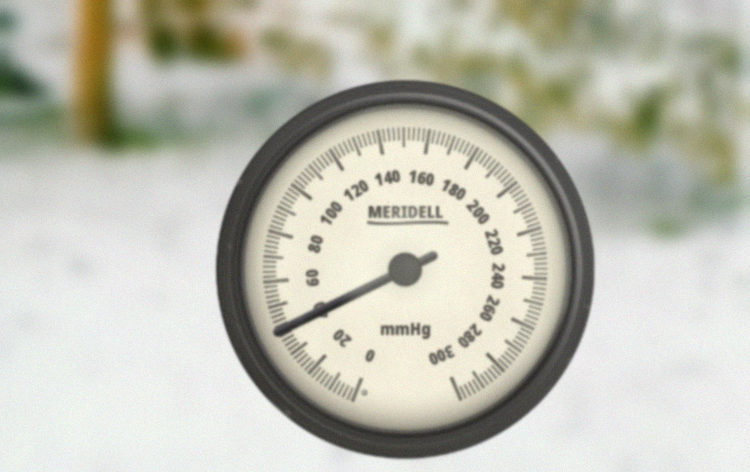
40 (mmHg)
